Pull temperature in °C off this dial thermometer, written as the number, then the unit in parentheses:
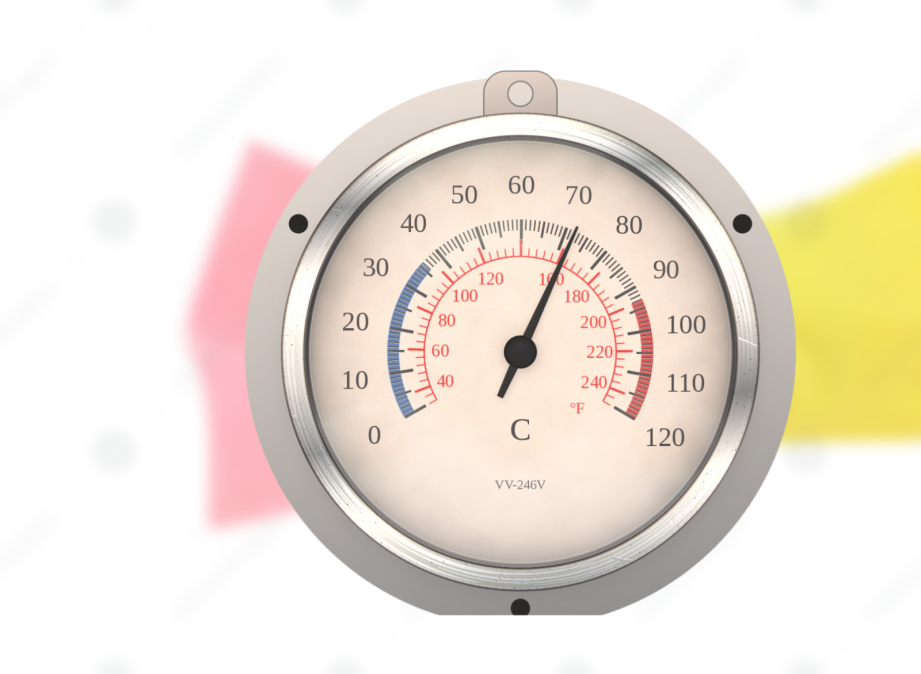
72 (°C)
